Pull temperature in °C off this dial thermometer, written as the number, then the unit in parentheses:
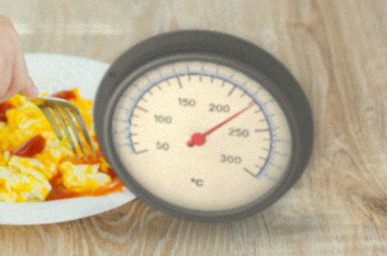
220 (°C)
